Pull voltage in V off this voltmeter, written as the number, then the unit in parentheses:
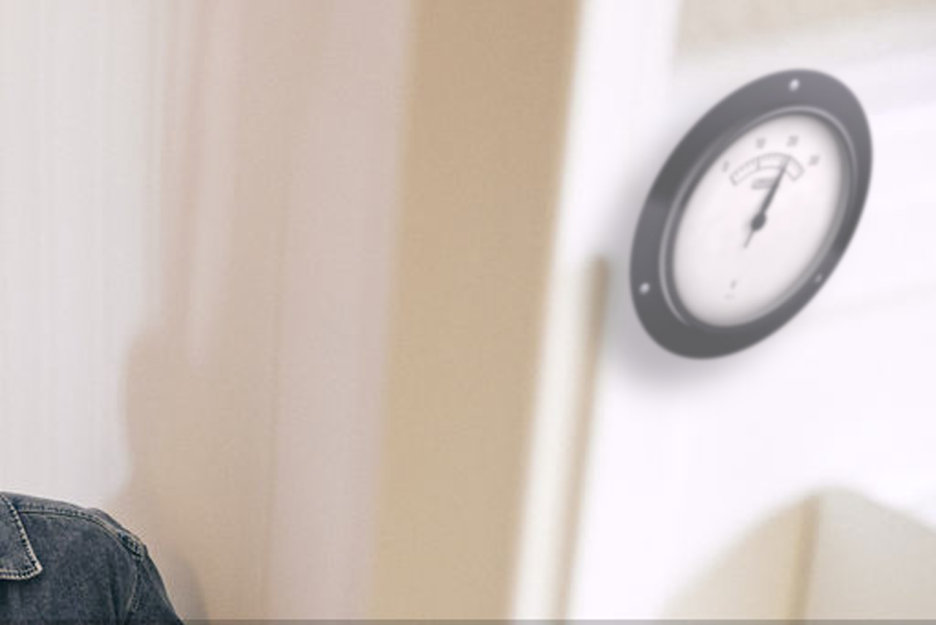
20 (V)
